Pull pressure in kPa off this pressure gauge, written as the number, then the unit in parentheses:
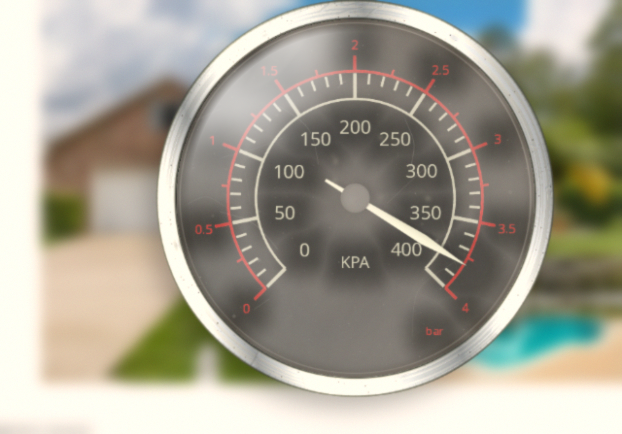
380 (kPa)
